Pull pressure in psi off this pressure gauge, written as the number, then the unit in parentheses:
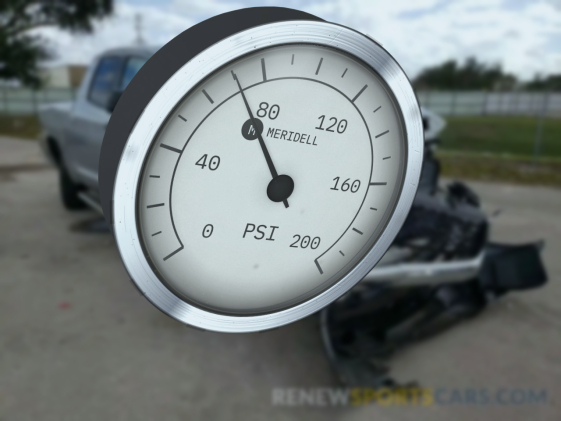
70 (psi)
